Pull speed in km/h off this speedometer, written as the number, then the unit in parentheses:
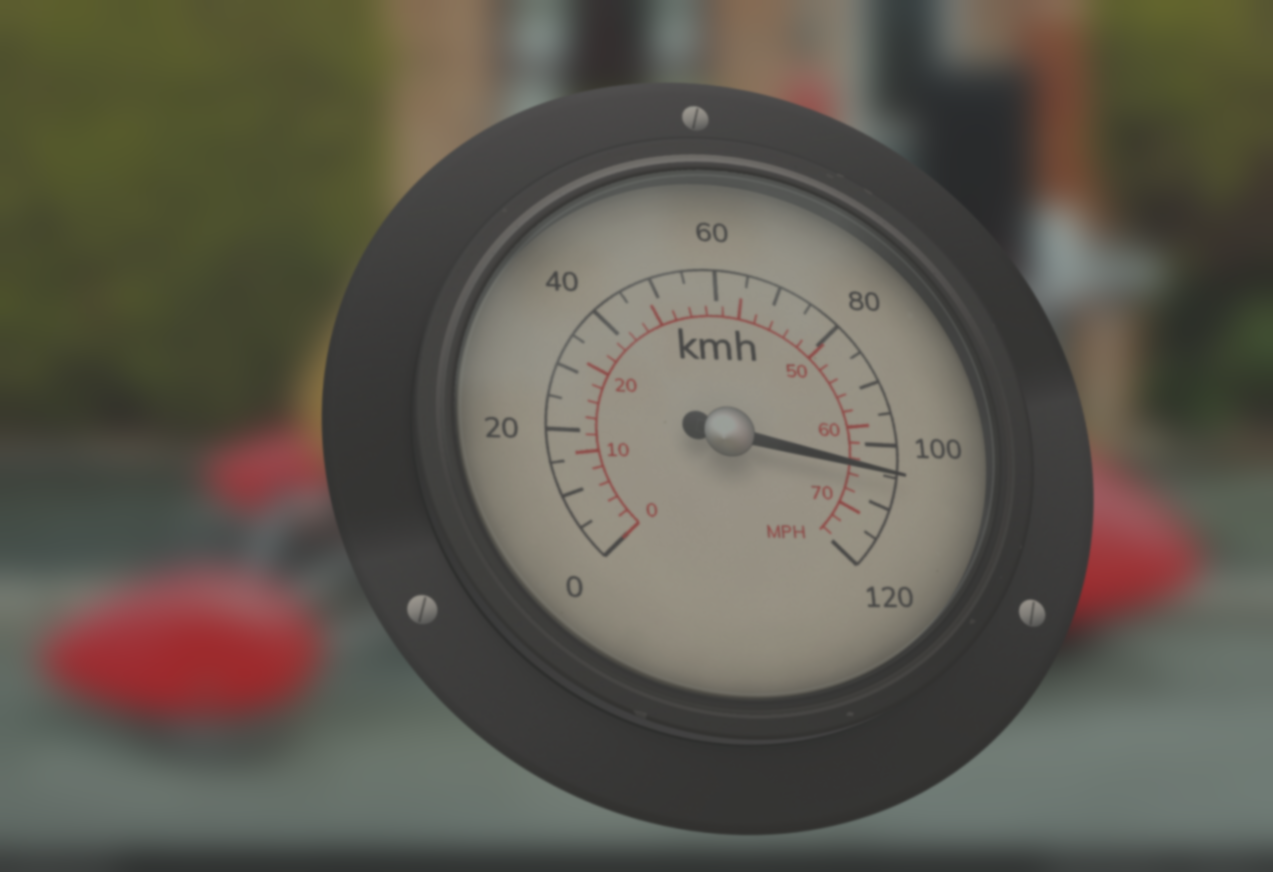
105 (km/h)
